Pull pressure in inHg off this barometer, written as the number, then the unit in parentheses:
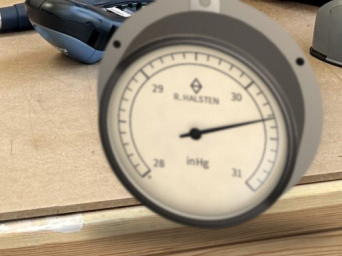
30.3 (inHg)
